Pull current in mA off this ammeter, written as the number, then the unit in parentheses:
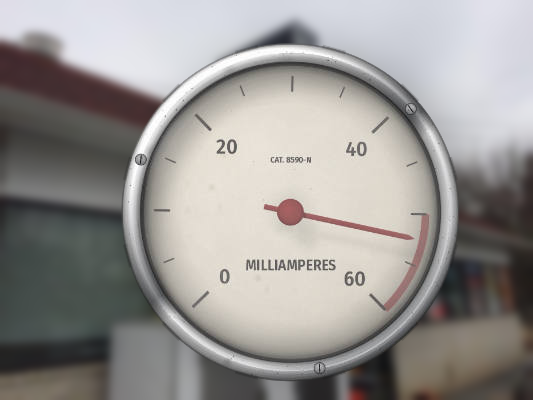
52.5 (mA)
